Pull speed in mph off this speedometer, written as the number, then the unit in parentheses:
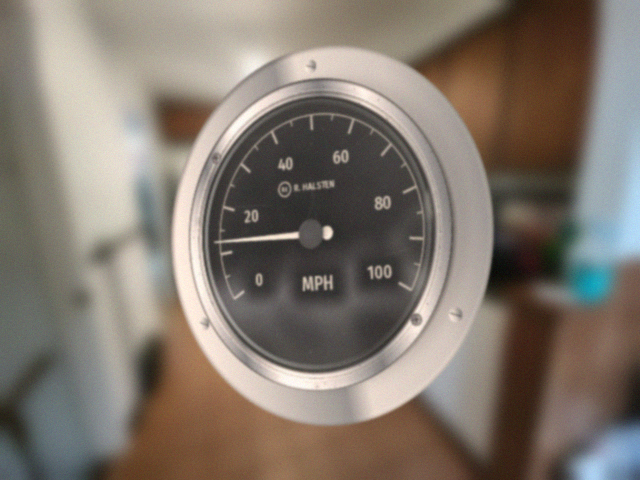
12.5 (mph)
